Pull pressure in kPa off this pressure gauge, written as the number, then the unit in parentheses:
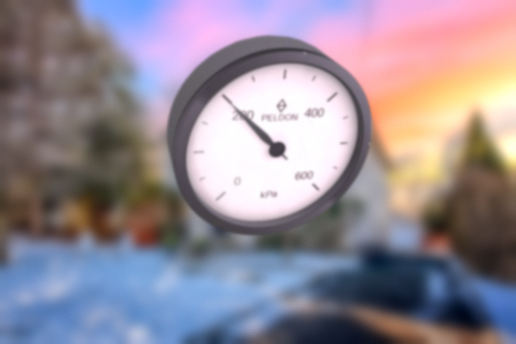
200 (kPa)
